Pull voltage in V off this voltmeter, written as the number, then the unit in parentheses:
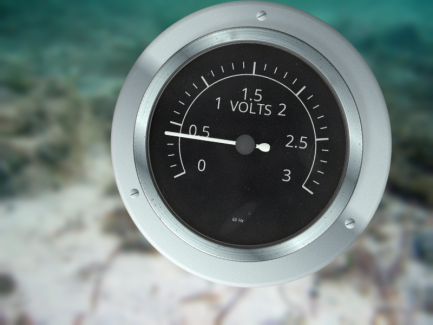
0.4 (V)
